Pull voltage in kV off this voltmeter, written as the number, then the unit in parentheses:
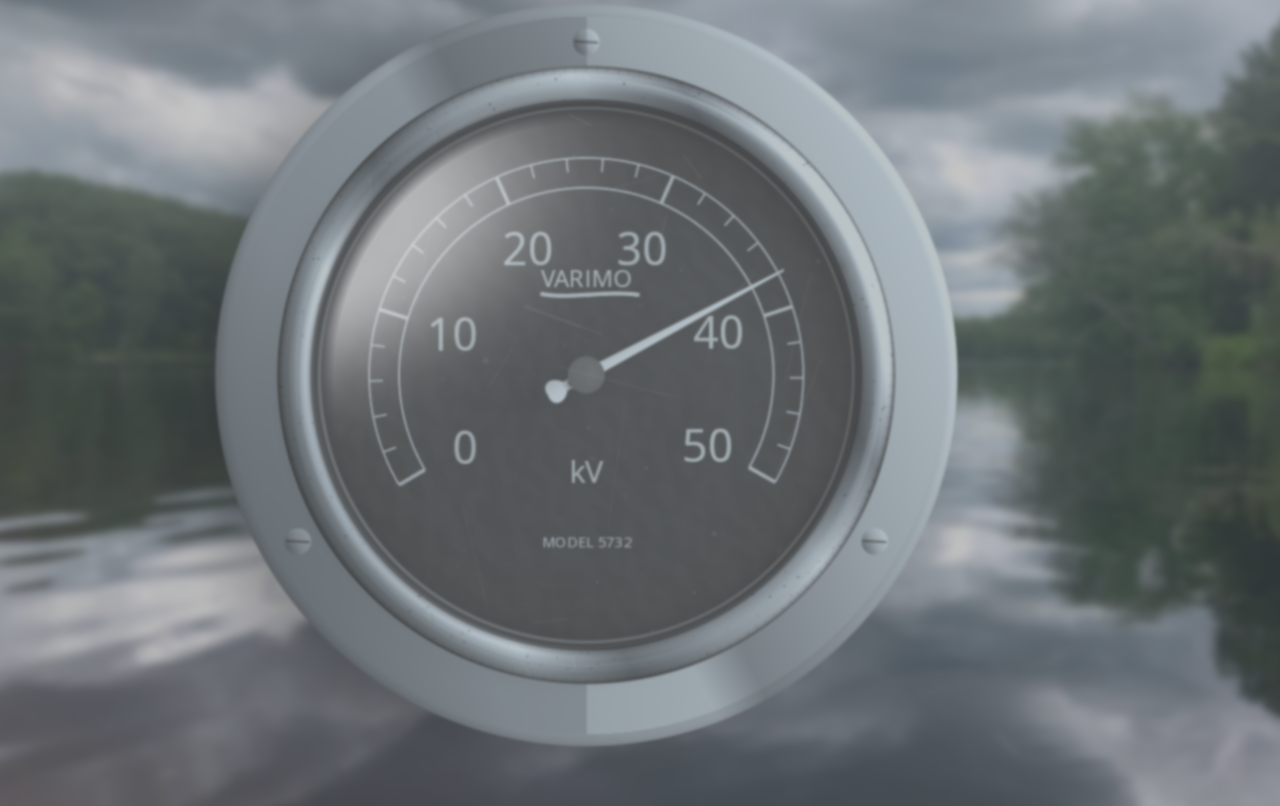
38 (kV)
